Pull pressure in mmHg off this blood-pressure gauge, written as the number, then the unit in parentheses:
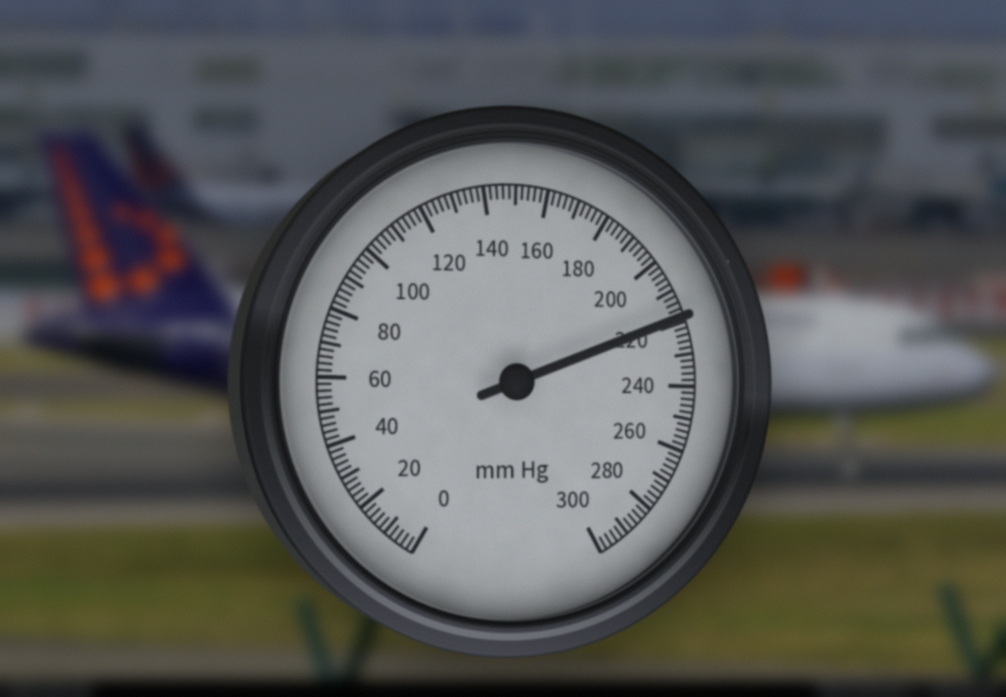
218 (mmHg)
